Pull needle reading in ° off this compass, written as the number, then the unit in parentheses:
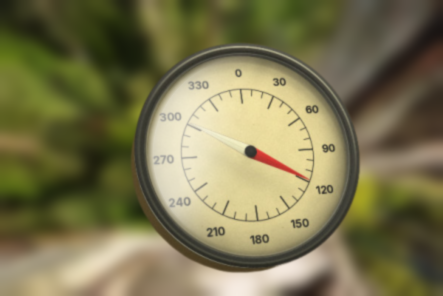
120 (°)
